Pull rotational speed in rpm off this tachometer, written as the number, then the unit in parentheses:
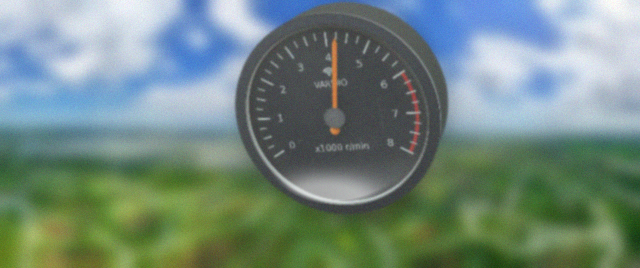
4250 (rpm)
